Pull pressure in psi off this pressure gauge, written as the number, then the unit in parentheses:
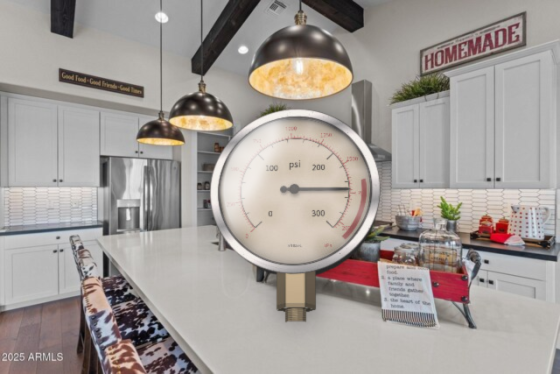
250 (psi)
